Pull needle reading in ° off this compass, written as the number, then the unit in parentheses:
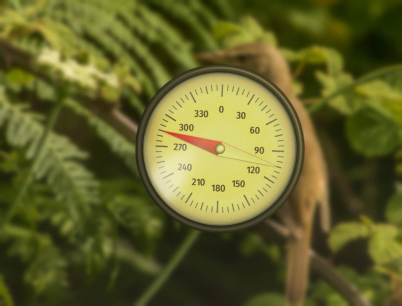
285 (°)
